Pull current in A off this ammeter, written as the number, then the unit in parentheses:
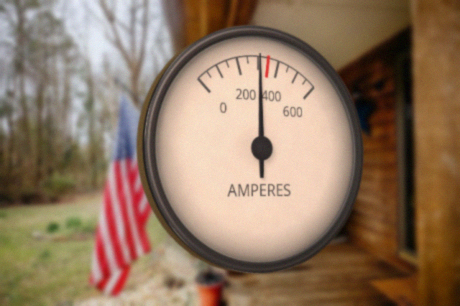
300 (A)
